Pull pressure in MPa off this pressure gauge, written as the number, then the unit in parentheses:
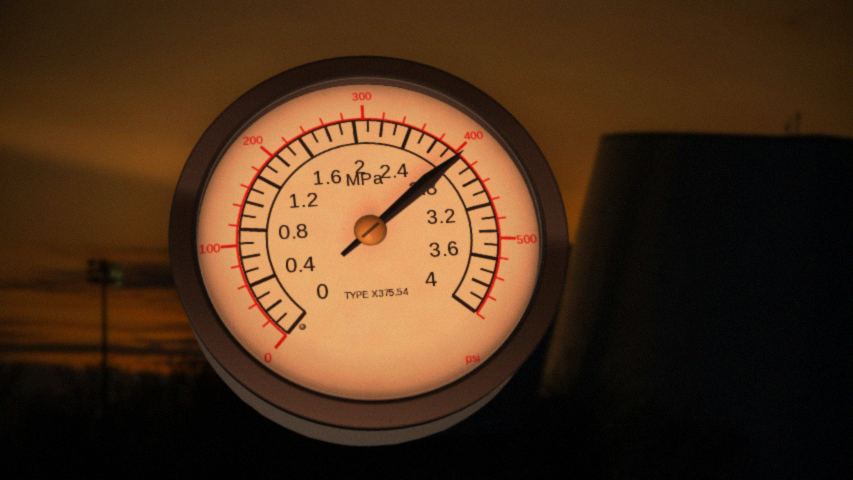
2.8 (MPa)
